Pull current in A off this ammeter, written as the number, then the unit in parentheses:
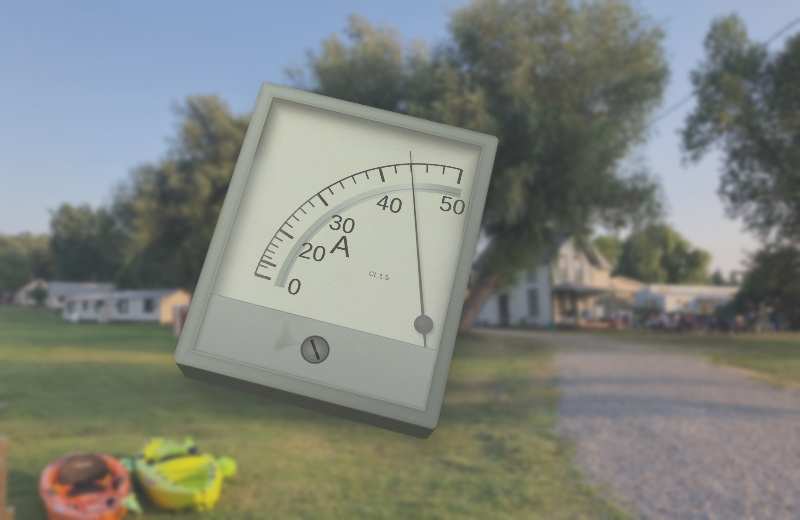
44 (A)
